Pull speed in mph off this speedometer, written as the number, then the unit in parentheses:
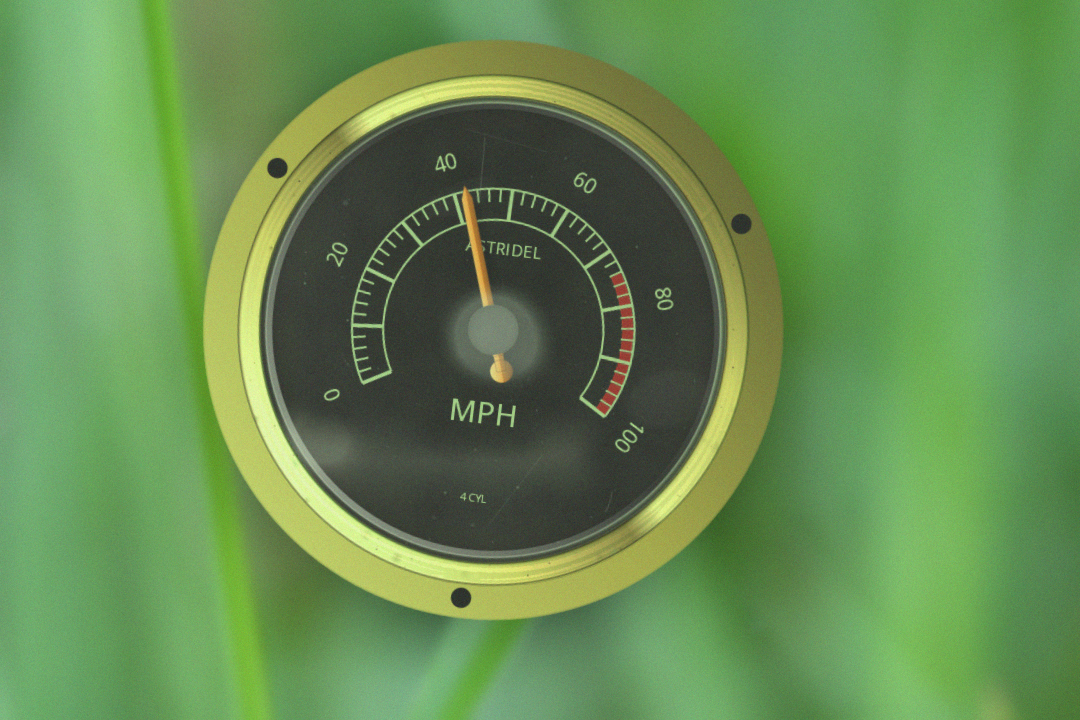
42 (mph)
